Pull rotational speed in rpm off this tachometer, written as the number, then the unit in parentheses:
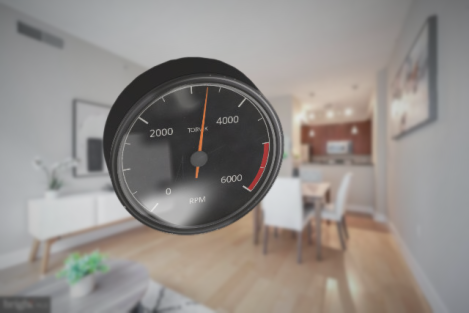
3250 (rpm)
